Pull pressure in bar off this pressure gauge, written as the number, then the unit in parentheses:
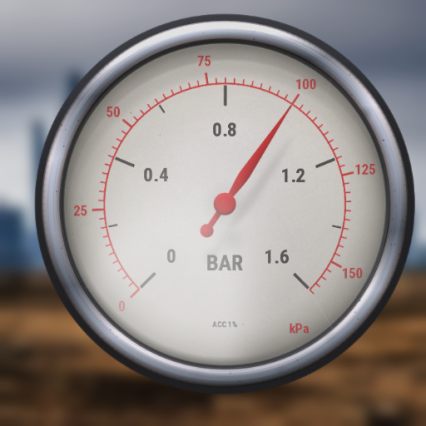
1 (bar)
